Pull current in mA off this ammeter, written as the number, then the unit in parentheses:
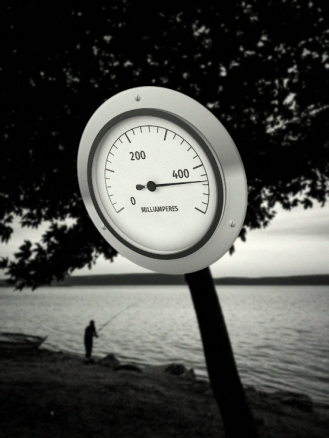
430 (mA)
